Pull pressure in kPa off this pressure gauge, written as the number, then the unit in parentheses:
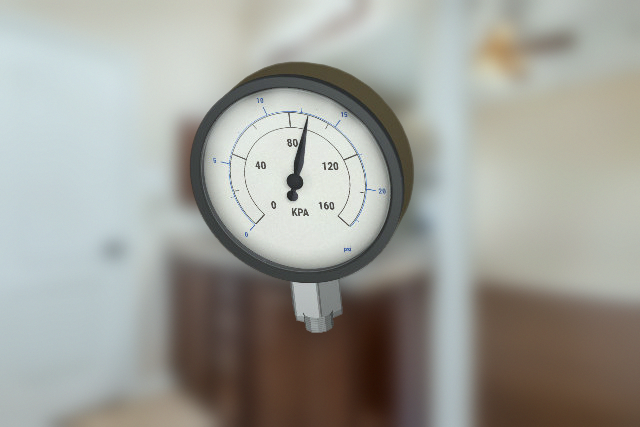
90 (kPa)
